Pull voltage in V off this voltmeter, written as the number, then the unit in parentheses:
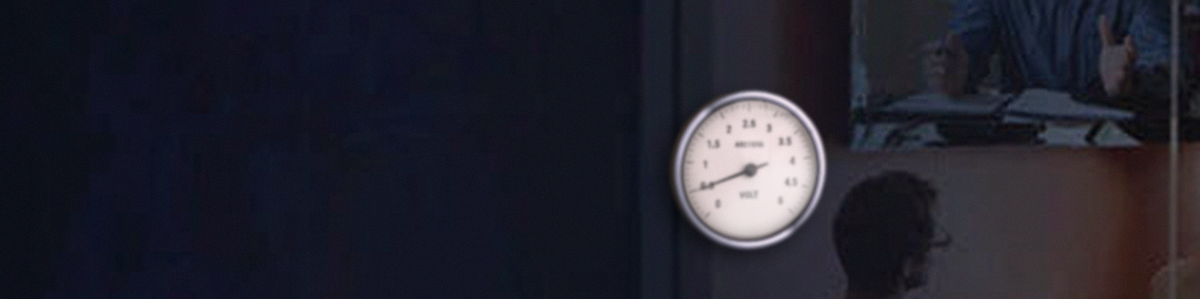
0.5 (V)
